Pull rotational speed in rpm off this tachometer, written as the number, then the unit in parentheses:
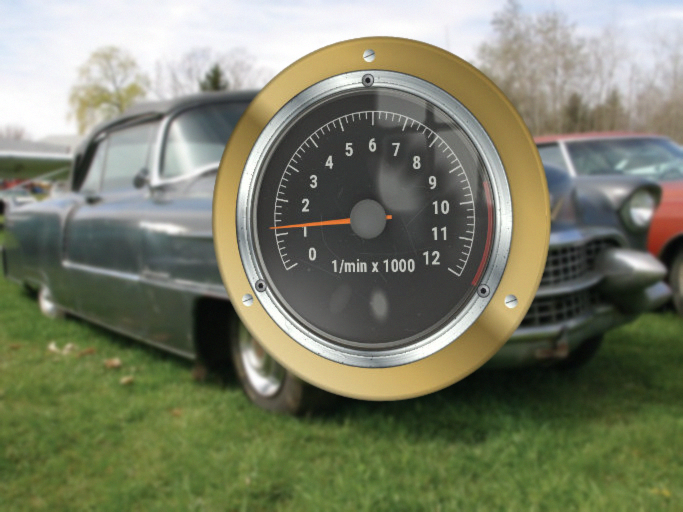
1200 (rpm)
